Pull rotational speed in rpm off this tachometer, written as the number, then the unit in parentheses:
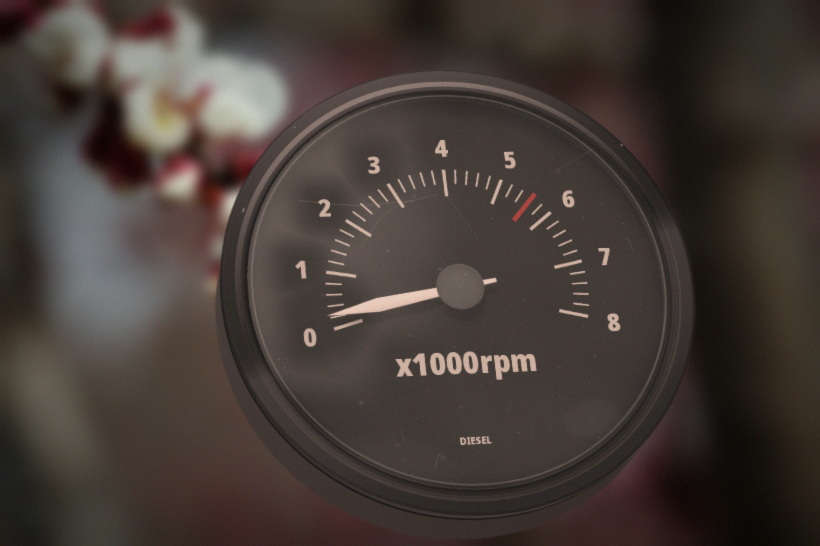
200 (rpm)
